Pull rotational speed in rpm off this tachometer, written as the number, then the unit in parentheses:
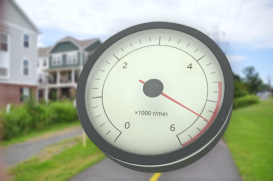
5400 (rpm)
